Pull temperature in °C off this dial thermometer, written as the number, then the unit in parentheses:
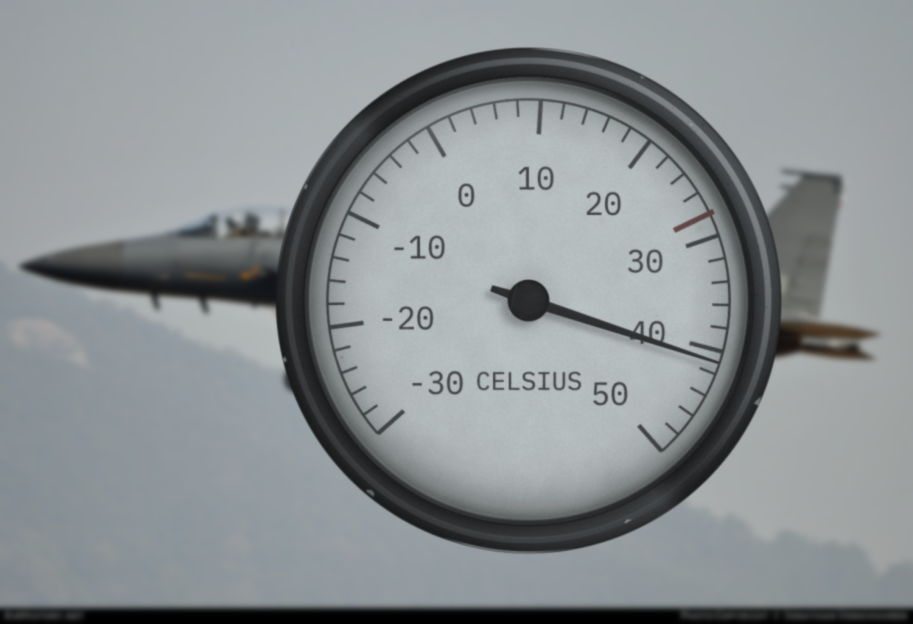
41 (°C)
